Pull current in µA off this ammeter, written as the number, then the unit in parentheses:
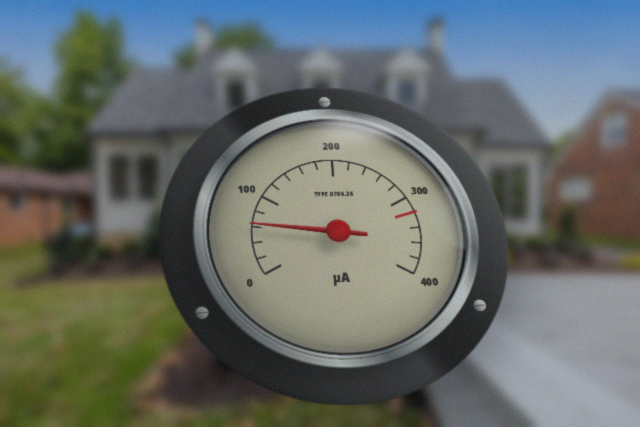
60 (µA)
